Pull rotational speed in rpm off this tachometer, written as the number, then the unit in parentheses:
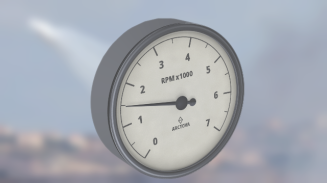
1500 (rpm)
